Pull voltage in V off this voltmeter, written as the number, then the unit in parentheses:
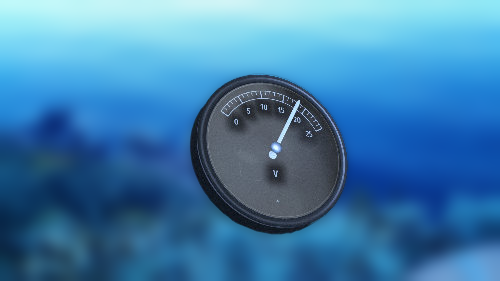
18 (V)
